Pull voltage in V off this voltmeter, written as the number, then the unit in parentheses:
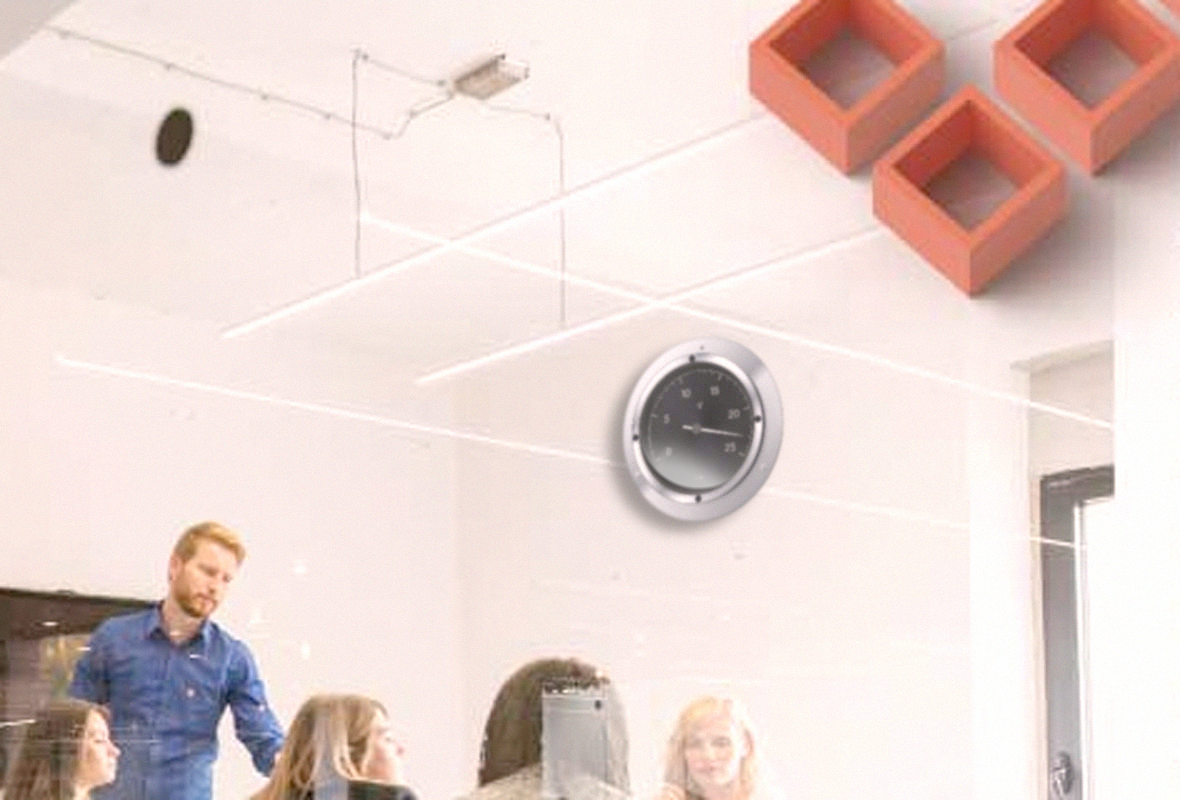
23 (V)
